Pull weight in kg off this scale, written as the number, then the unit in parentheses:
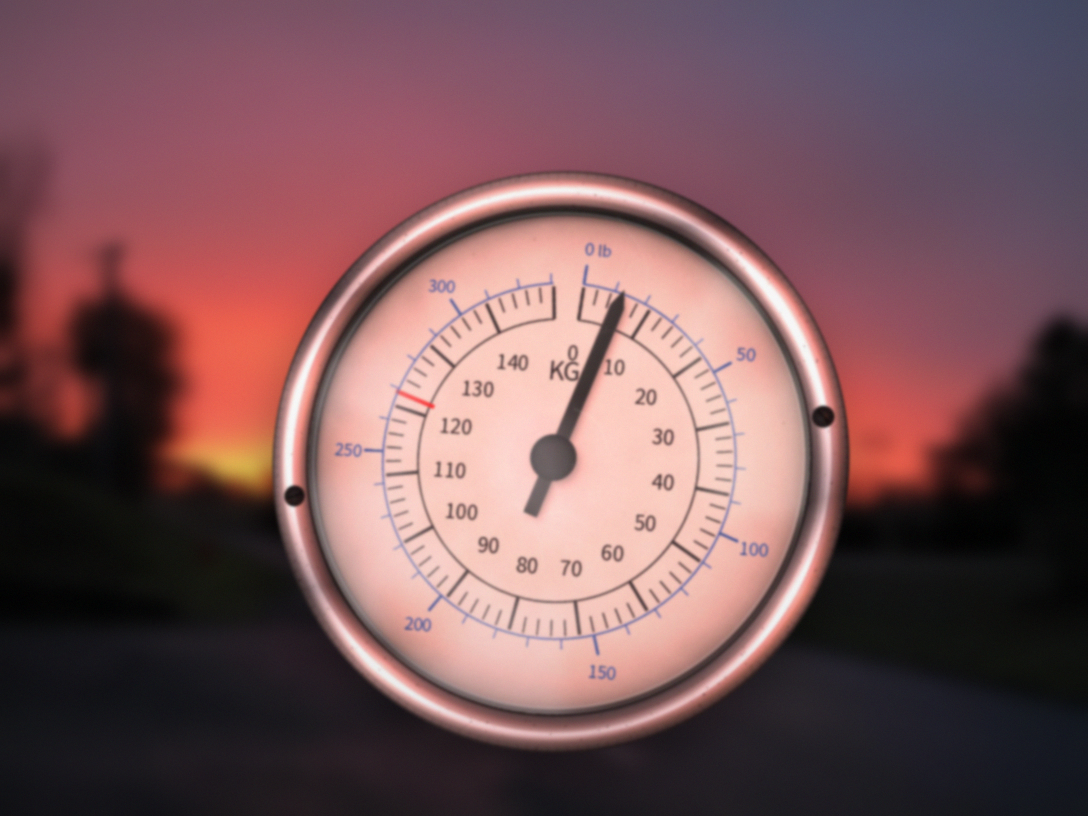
6 (kg)
